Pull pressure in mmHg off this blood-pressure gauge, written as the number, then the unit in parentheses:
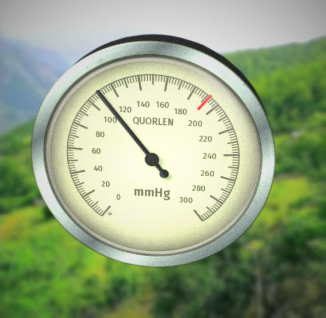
110 (mmHg)
